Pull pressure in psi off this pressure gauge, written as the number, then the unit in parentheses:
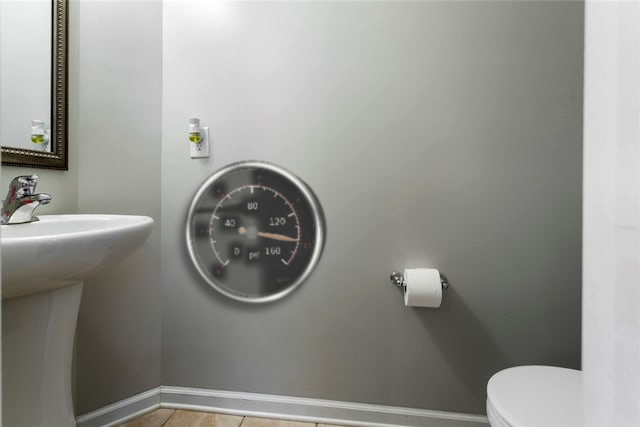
140 (psi)
